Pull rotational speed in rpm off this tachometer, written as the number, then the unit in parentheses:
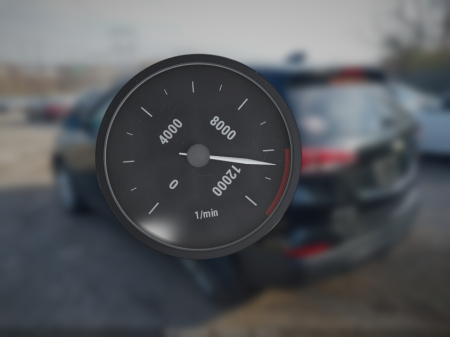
10500 (rpm)
